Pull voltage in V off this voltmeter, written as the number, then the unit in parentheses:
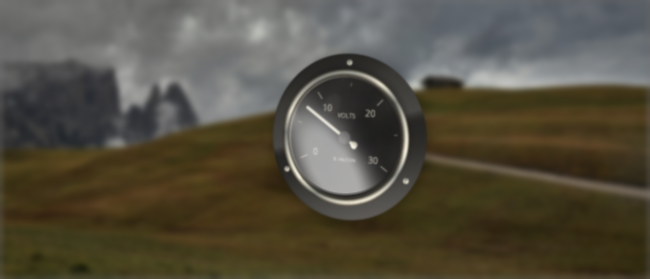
7.5 (V)
